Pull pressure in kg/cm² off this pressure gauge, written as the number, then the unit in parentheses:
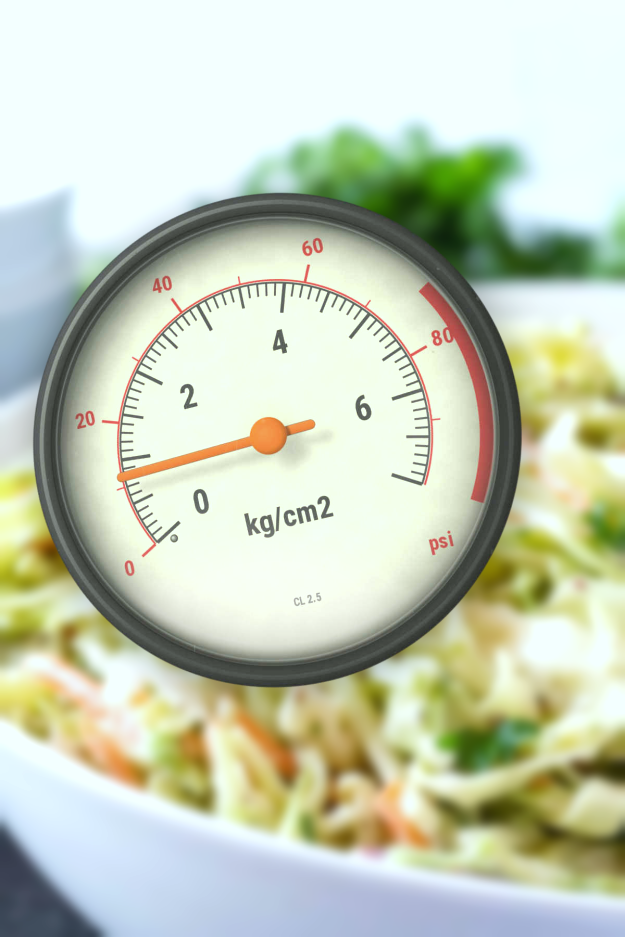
0.8 (kg/cm²)
